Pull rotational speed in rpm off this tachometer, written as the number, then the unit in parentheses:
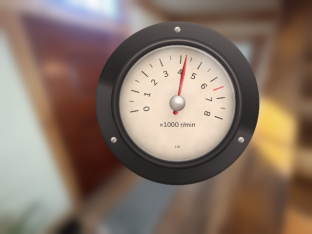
4250 (rpm)
